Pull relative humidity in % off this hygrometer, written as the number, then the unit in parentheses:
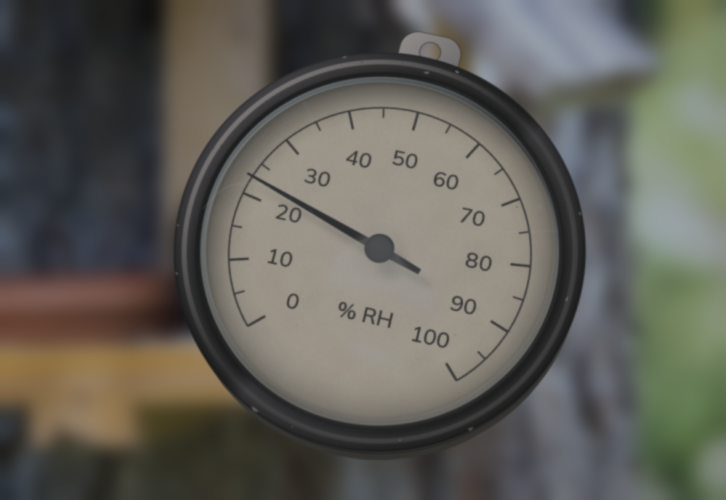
22.5 (%)
